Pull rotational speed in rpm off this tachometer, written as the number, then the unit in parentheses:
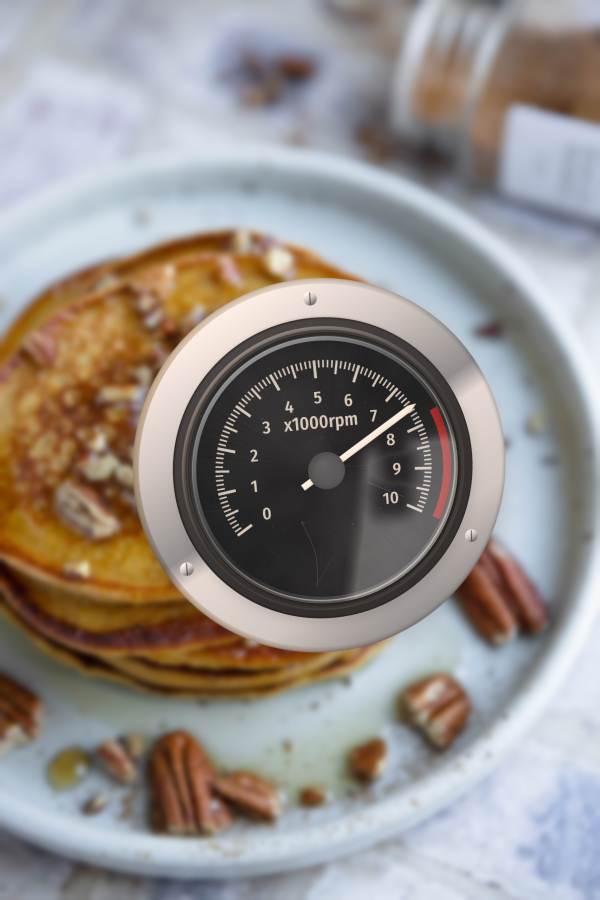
7500 (rpm)
